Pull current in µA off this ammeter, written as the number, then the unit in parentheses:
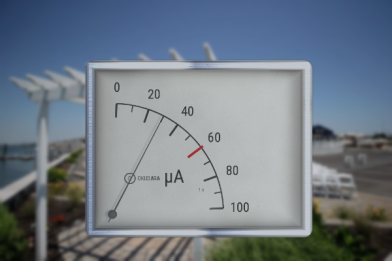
30 (µA)
